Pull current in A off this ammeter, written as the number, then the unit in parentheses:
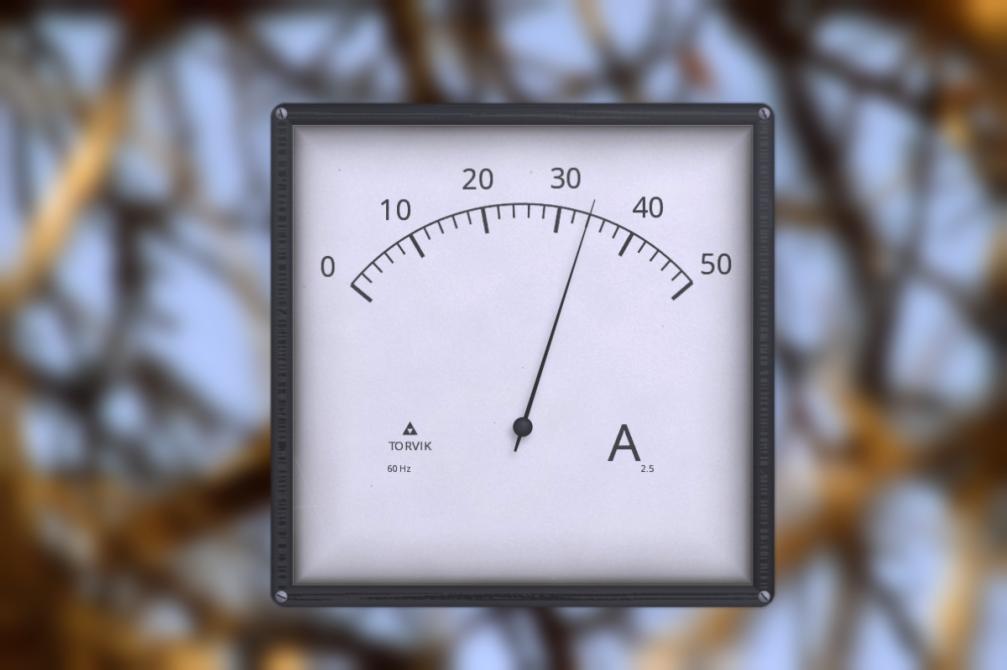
34 (A)
